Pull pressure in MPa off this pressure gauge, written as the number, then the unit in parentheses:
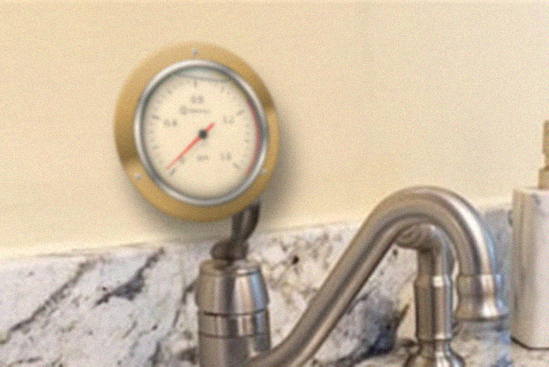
0.05 (MPa)
